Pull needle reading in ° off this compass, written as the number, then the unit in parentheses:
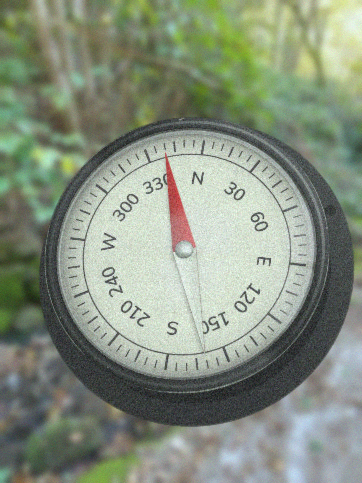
340 (°)
